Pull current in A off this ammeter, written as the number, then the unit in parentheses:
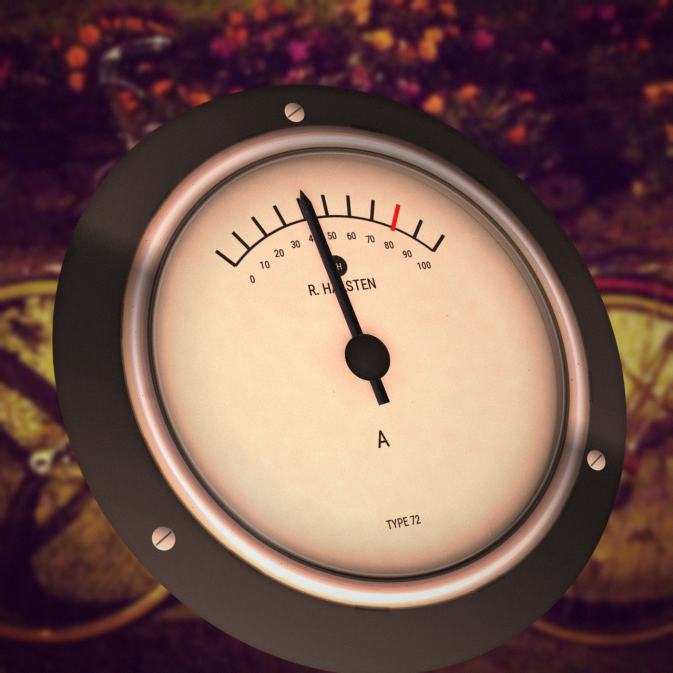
40 (A)
